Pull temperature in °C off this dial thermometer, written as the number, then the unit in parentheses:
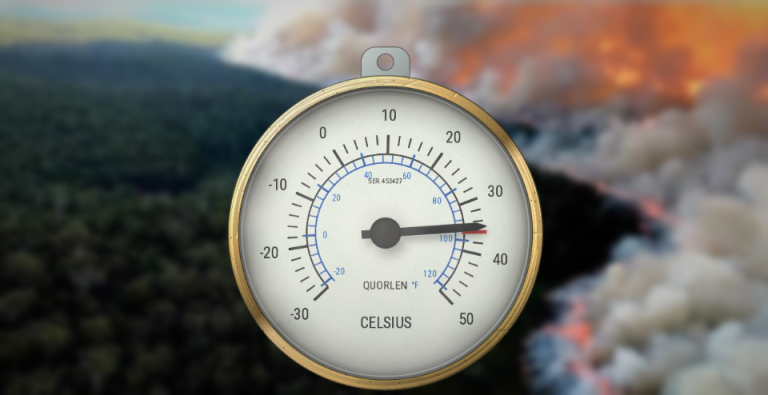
35 (°C)
